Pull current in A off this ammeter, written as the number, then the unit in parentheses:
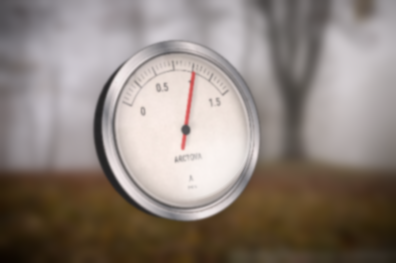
1 (A)
